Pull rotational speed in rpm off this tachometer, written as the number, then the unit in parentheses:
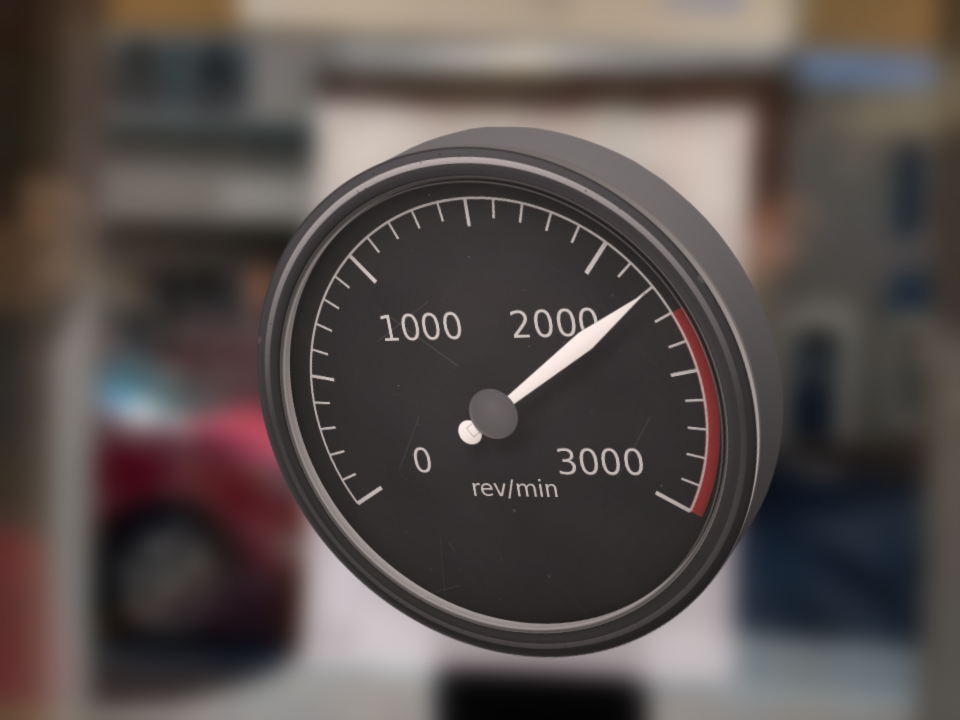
2200 (rpm)
